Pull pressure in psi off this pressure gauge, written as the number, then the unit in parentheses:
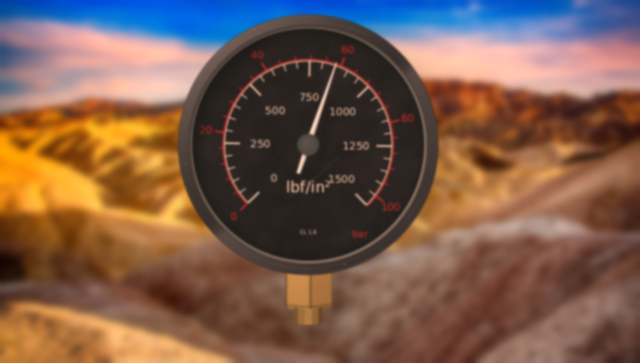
850 (psi)
